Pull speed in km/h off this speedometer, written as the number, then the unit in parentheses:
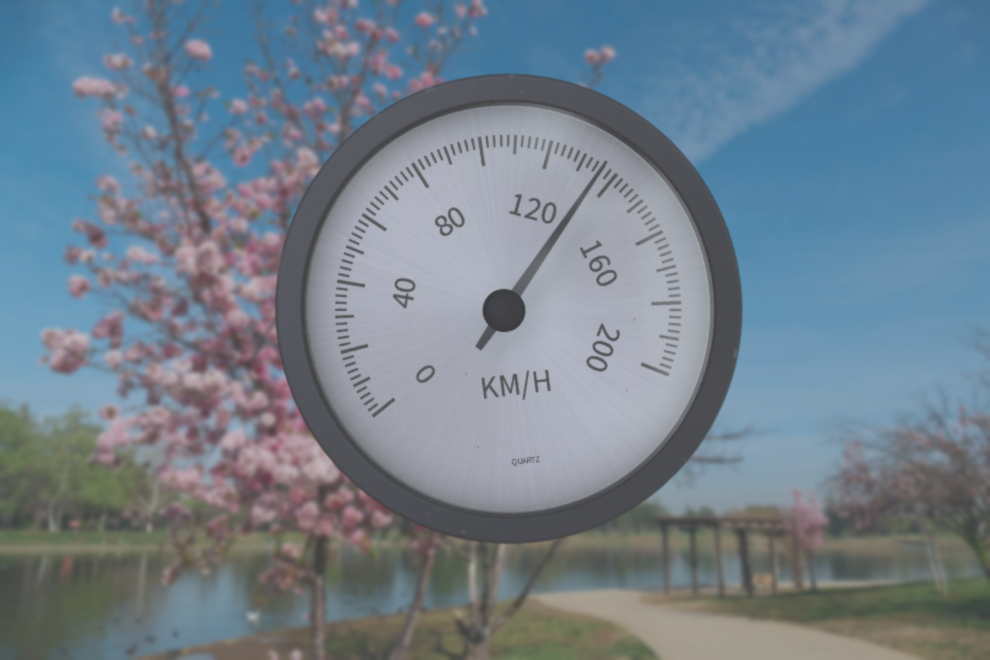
136 (km/h)
